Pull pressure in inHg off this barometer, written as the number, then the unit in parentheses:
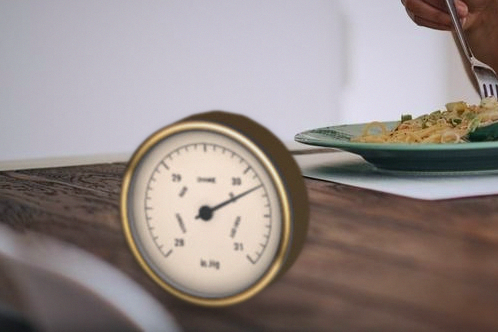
30.2 (inHg)
